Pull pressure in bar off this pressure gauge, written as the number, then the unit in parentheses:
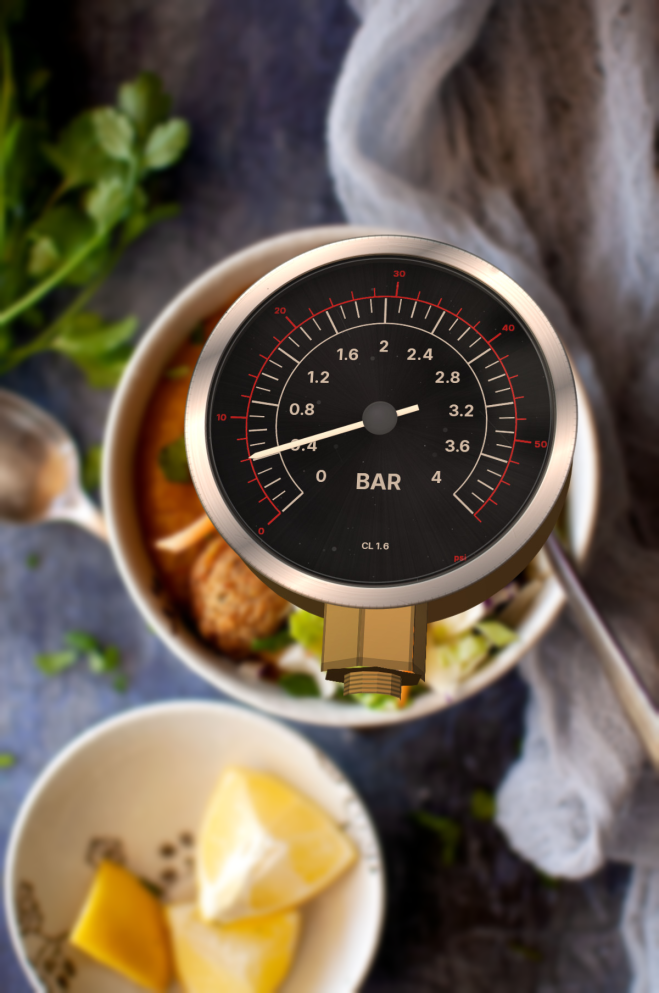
0.4 (bar)
